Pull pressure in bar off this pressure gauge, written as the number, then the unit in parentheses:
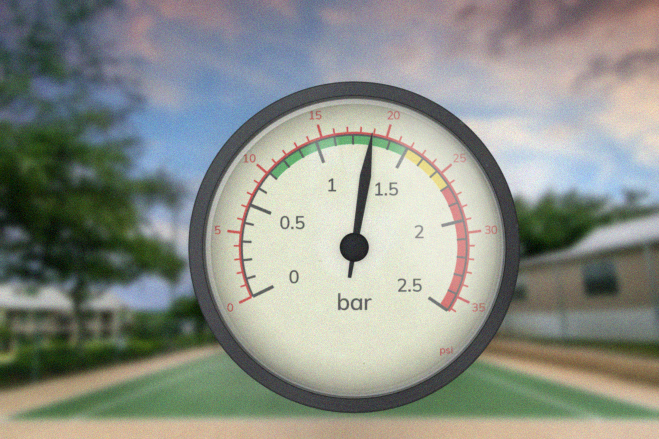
1.3 (bar)
